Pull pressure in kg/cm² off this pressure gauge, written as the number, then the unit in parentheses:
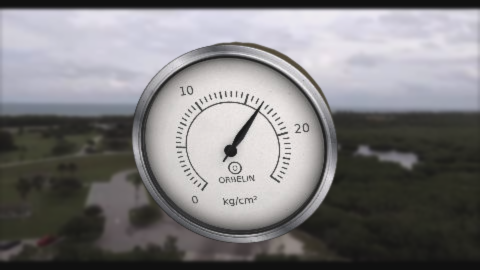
16.5 (kg/cm²)
